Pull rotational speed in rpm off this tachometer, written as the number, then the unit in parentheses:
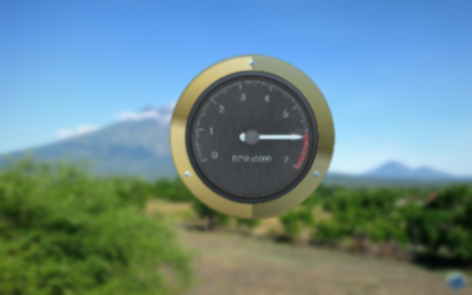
6000 (rpm)
